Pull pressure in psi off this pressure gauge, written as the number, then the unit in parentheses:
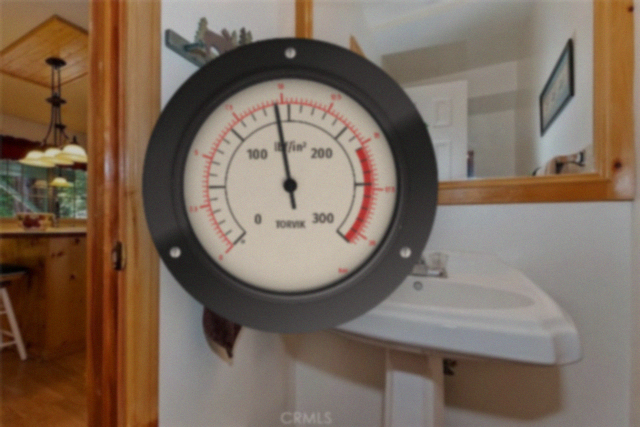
140 (psi)
